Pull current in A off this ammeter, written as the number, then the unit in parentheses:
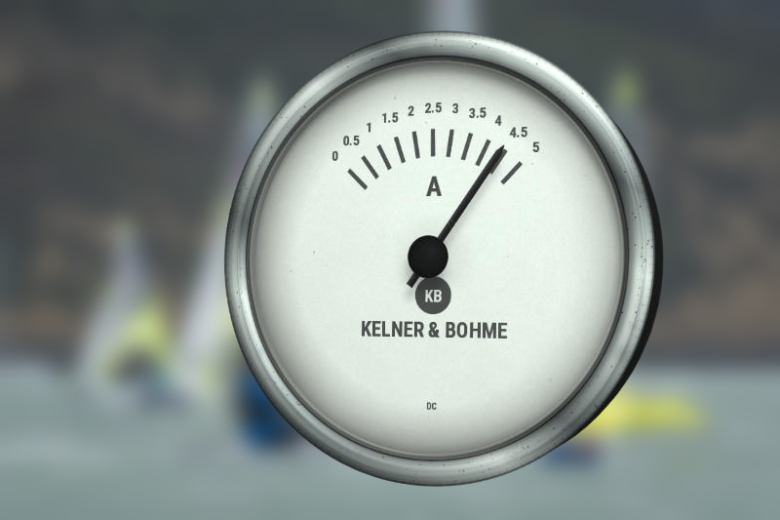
4.5 (A)
